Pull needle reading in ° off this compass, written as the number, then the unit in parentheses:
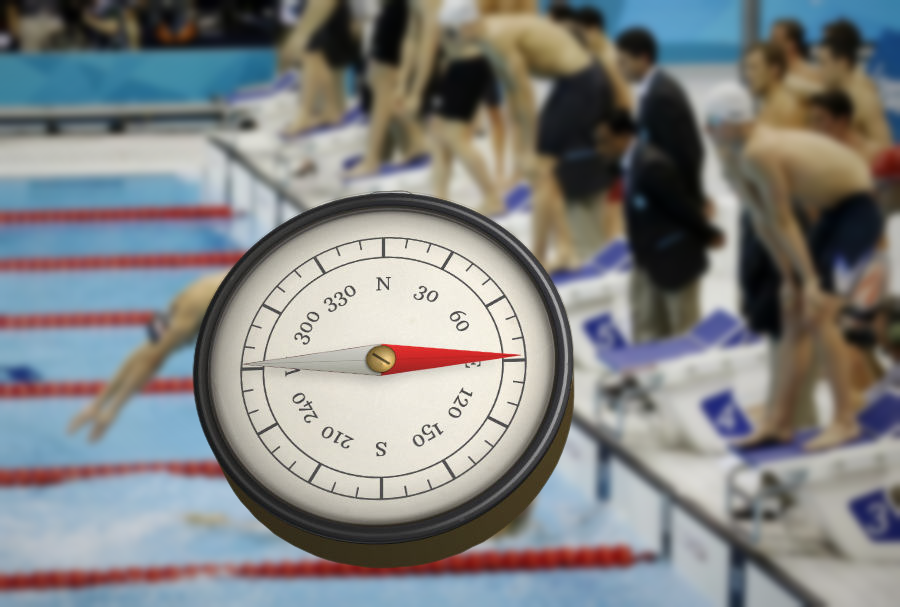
90 (°)
